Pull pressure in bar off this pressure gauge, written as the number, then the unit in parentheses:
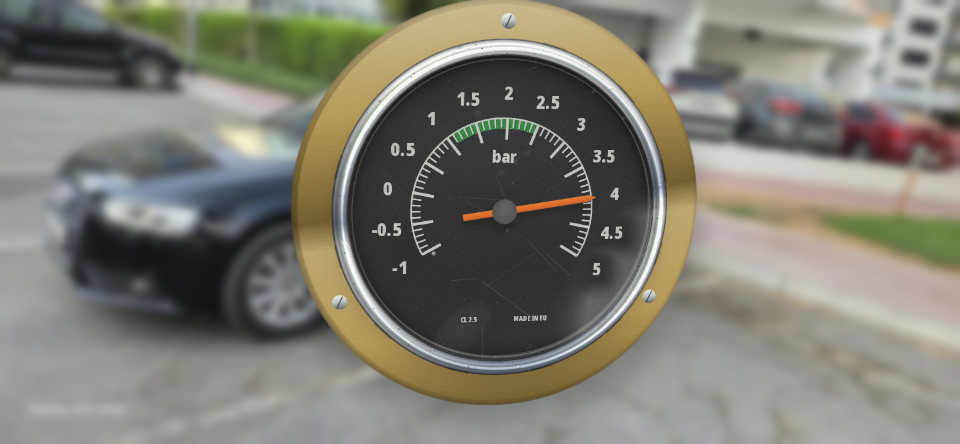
4 (bar)
